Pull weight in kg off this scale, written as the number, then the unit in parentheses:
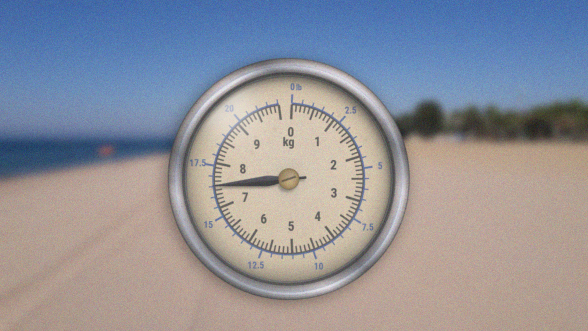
7.5 (kg)
